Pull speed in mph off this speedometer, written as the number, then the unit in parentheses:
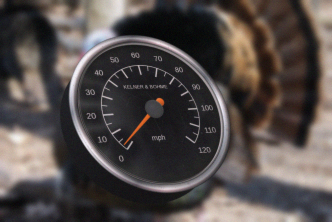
2.5 (mph)
